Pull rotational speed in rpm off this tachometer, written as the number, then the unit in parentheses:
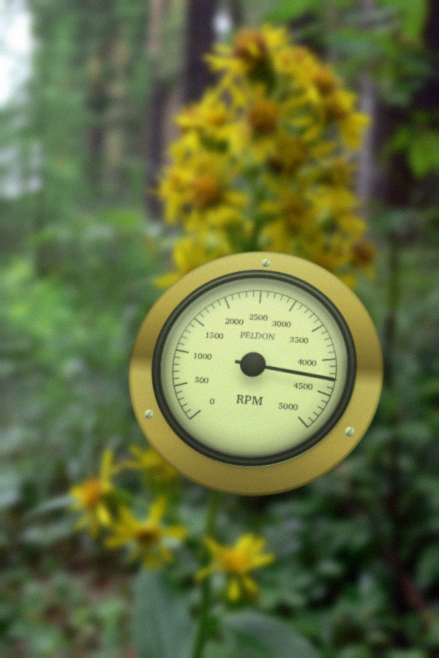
4300 (rpm)
